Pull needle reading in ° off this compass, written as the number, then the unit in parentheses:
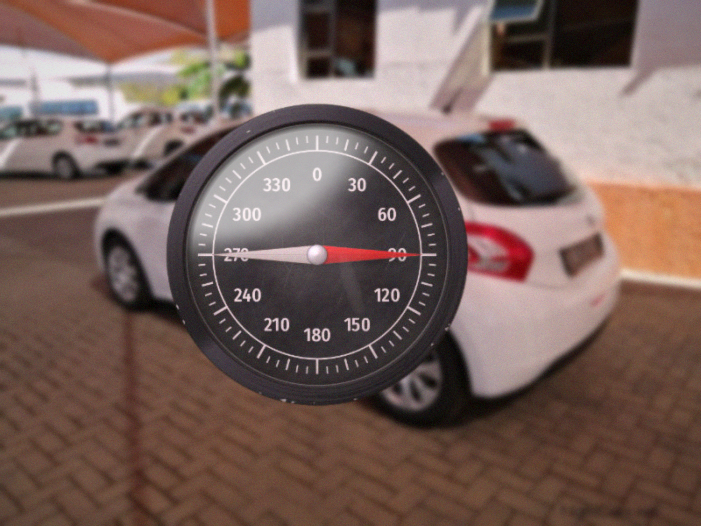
90 (°)
